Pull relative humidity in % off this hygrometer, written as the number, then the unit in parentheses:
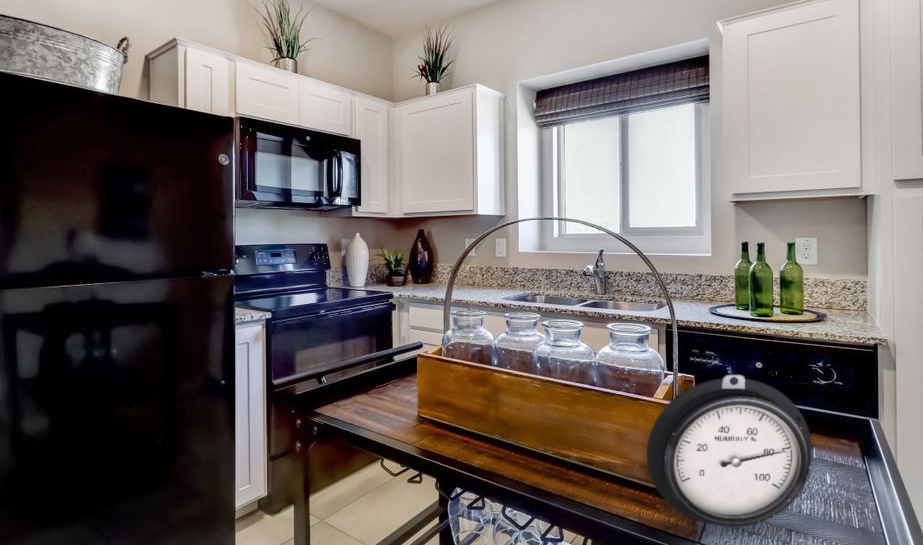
80 (%)
